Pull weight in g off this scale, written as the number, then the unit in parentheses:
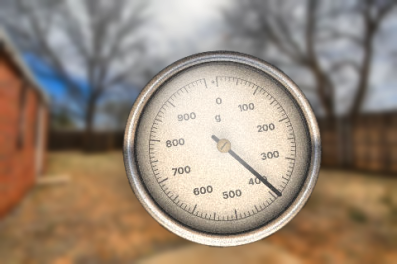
390 (g)
